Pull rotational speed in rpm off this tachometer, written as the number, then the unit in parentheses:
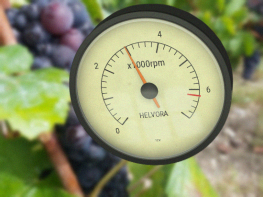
3000 (rpm)
